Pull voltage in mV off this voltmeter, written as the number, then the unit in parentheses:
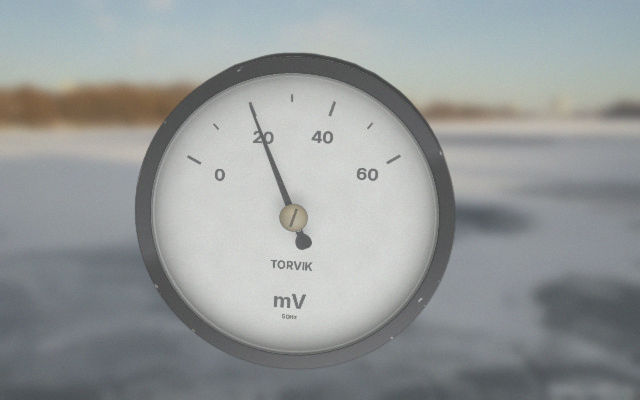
20 (mV)
